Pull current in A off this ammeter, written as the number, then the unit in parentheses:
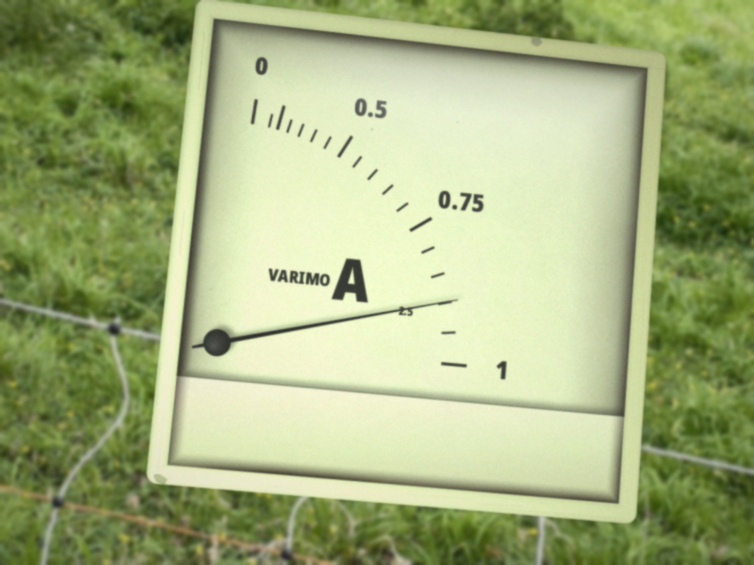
0.9 (A)
